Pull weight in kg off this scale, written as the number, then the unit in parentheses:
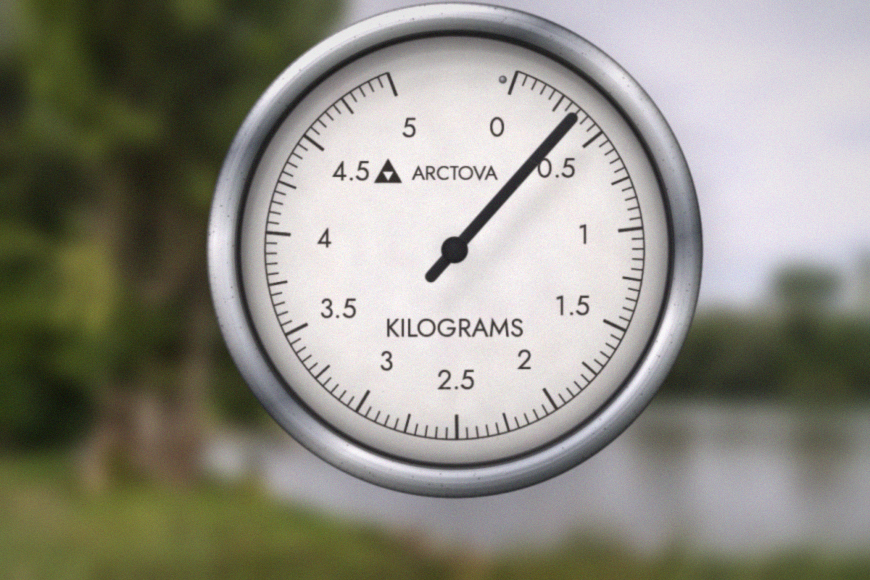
0.35 (kg)
